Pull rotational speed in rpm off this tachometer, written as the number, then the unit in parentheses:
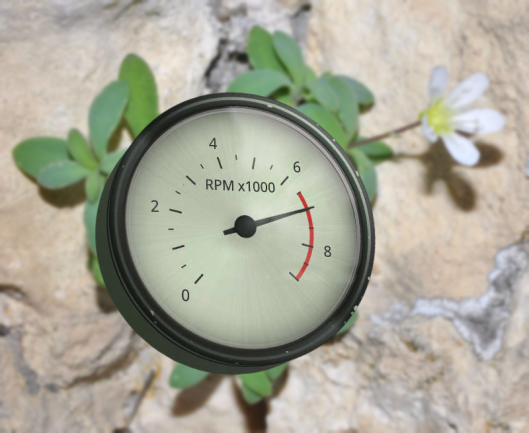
7000 (rpm)
